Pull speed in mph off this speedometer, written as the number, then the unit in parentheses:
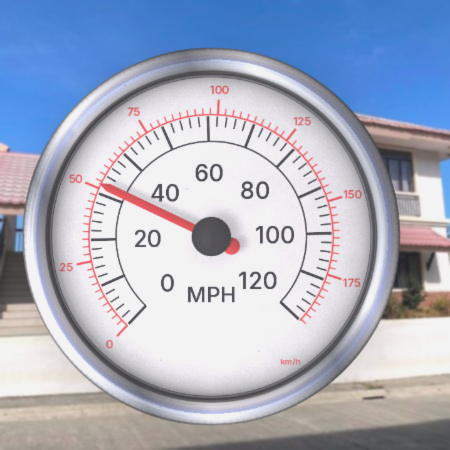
32 (mph)
